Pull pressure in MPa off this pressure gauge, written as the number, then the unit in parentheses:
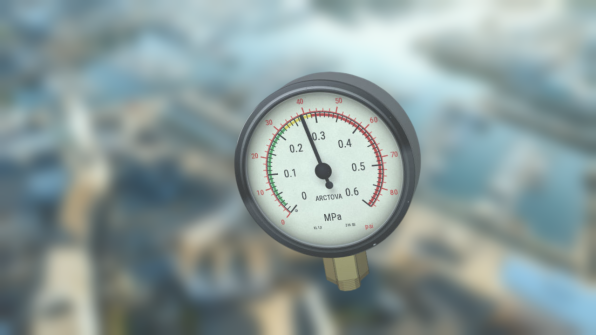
0.27 (MPa)
